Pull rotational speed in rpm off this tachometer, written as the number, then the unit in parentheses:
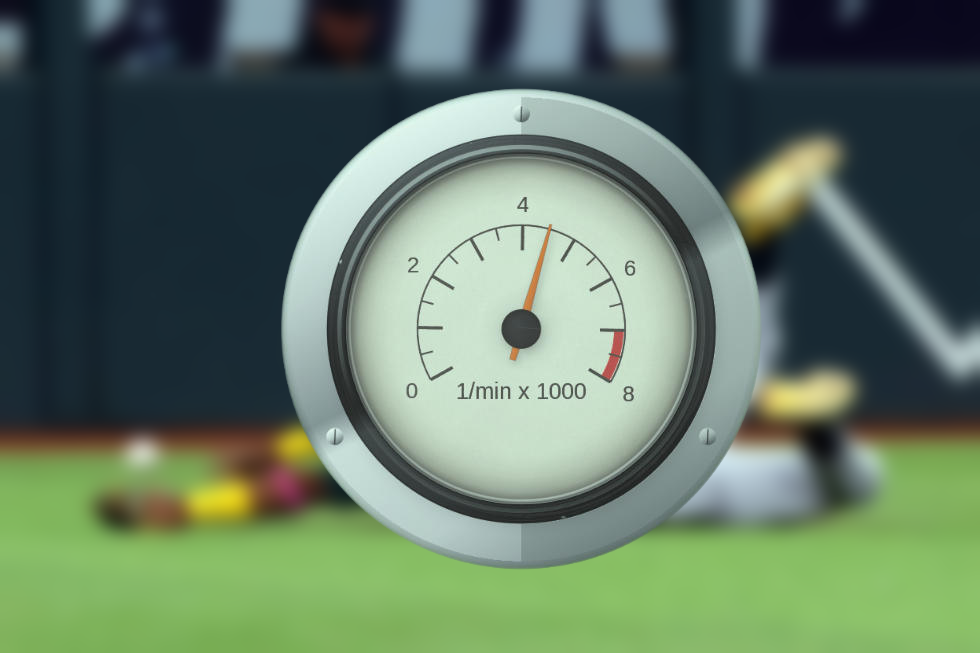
4500 (rpm)
